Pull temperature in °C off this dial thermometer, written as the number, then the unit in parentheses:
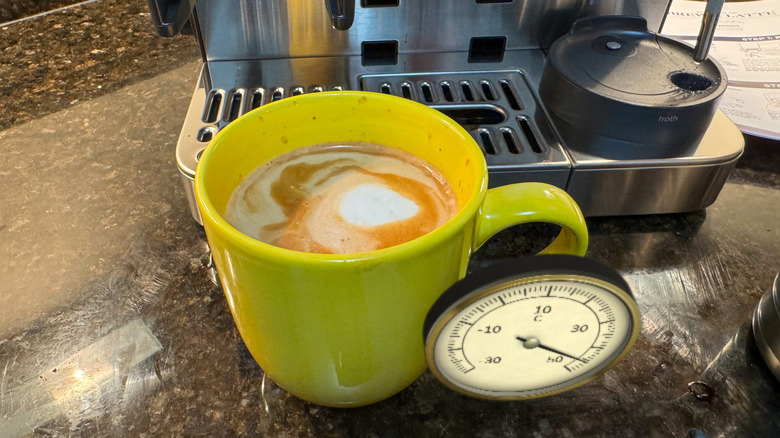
45 (°C)
